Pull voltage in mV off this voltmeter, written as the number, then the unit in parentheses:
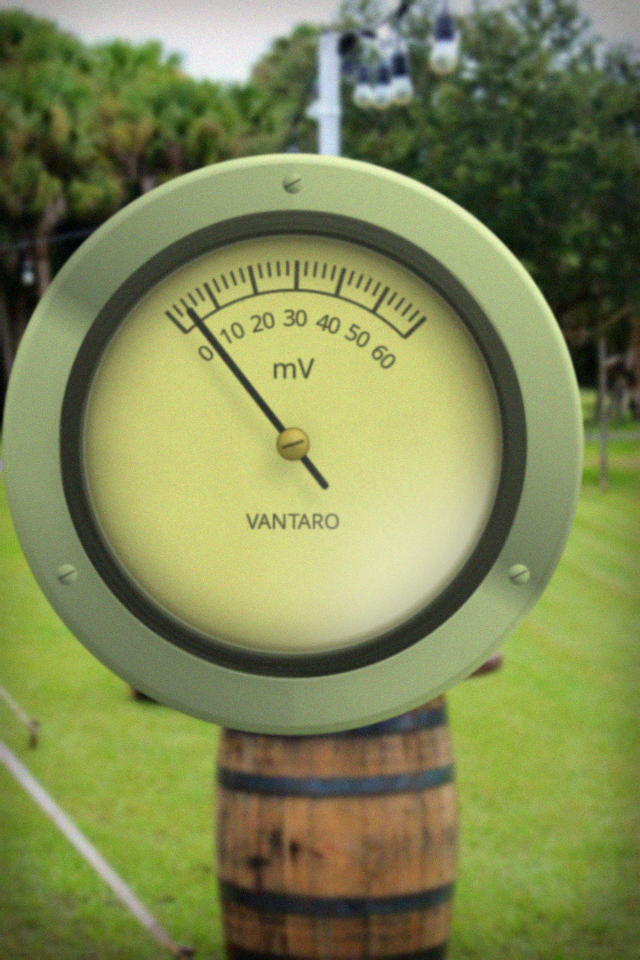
4 (mV)
